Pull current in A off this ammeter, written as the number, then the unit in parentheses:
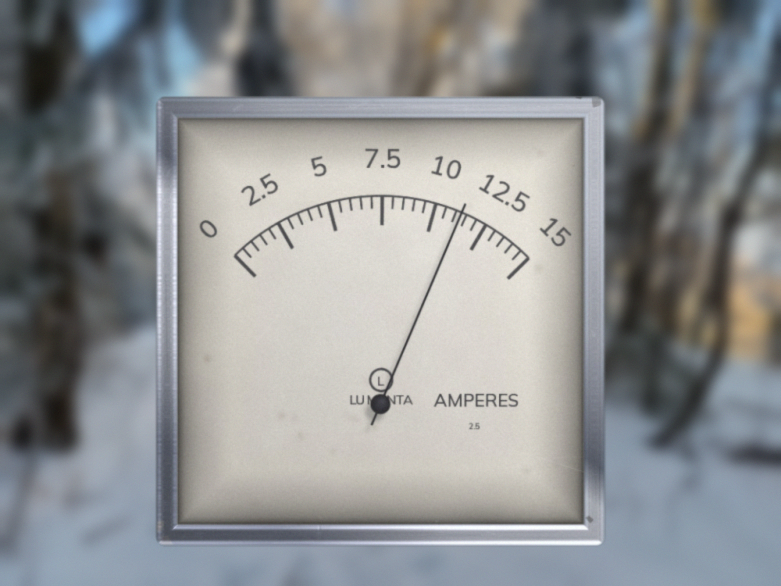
11.25 (A)
